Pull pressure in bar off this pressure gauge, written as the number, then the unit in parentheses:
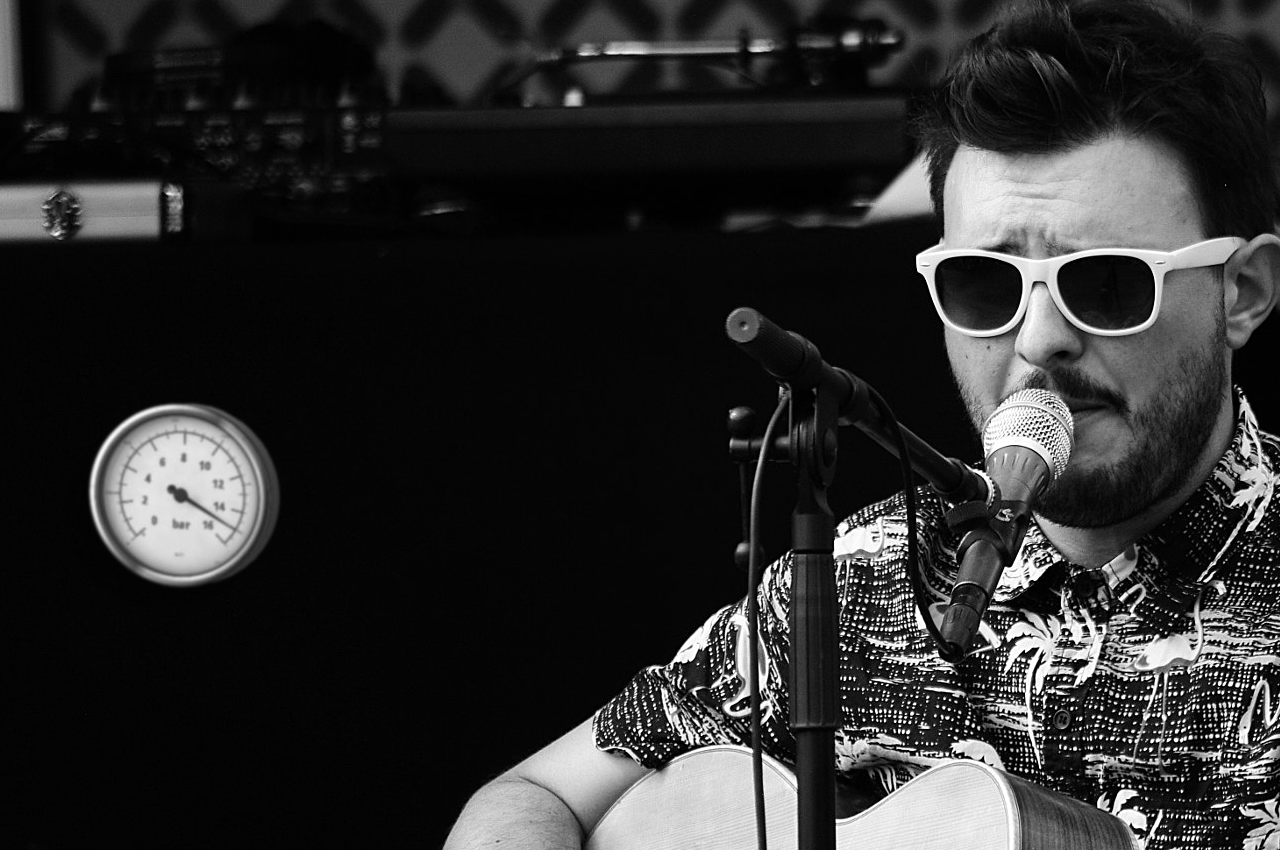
15 (bar)
